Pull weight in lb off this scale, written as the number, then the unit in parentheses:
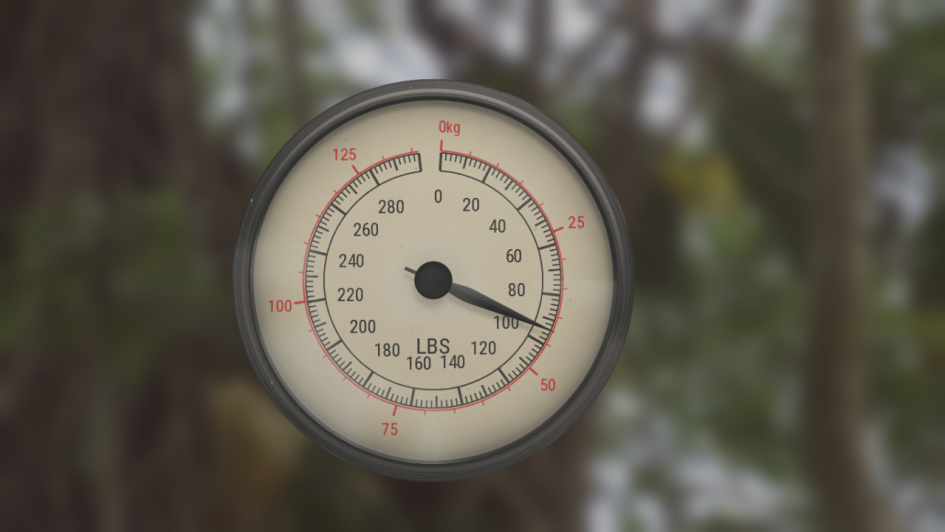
94 (lb)
